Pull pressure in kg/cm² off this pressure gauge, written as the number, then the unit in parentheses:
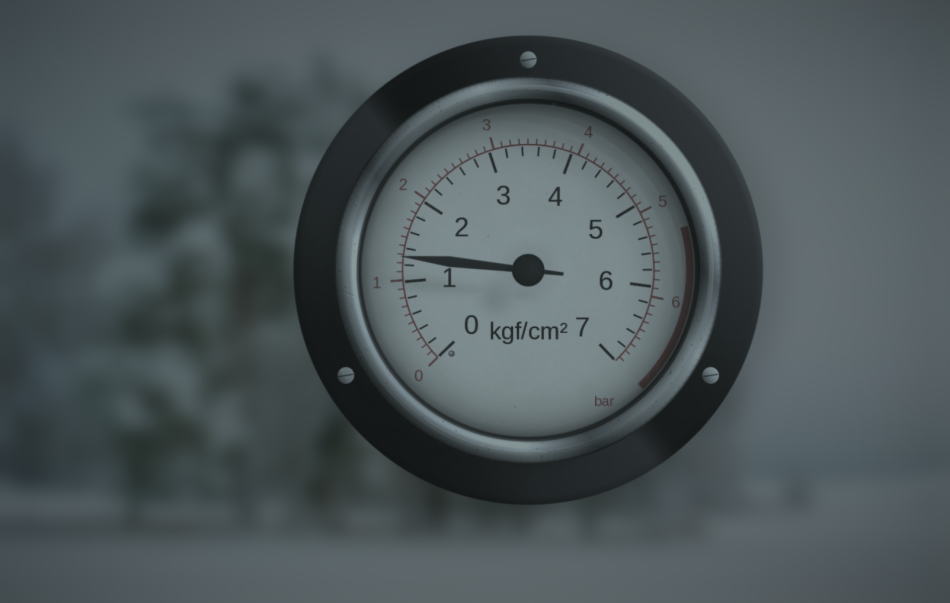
1.3 (kg/cm²)
